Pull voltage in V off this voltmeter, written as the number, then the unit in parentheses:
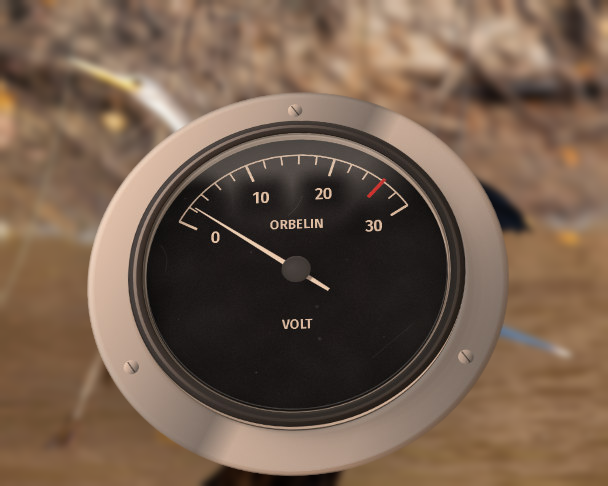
2 (V)
